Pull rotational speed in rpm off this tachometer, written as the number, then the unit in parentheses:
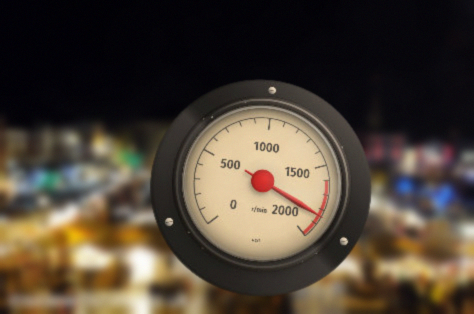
1850 (rpm)
